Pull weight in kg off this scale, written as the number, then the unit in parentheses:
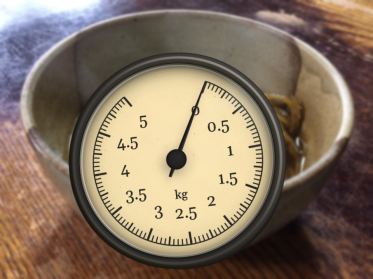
0 (kg)
